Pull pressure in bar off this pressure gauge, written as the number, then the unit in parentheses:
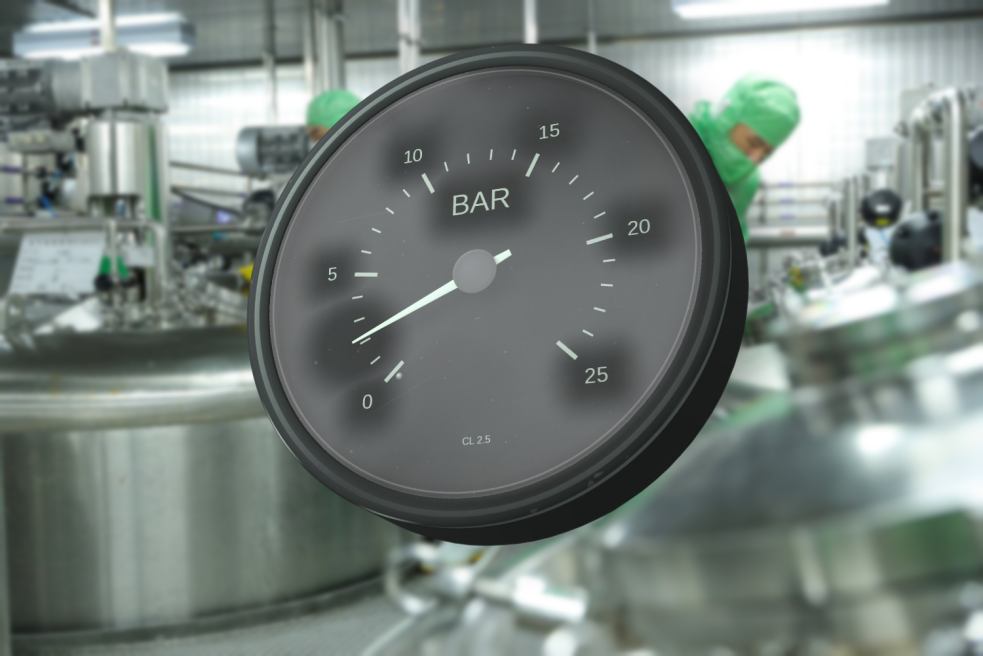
2 (bar)
